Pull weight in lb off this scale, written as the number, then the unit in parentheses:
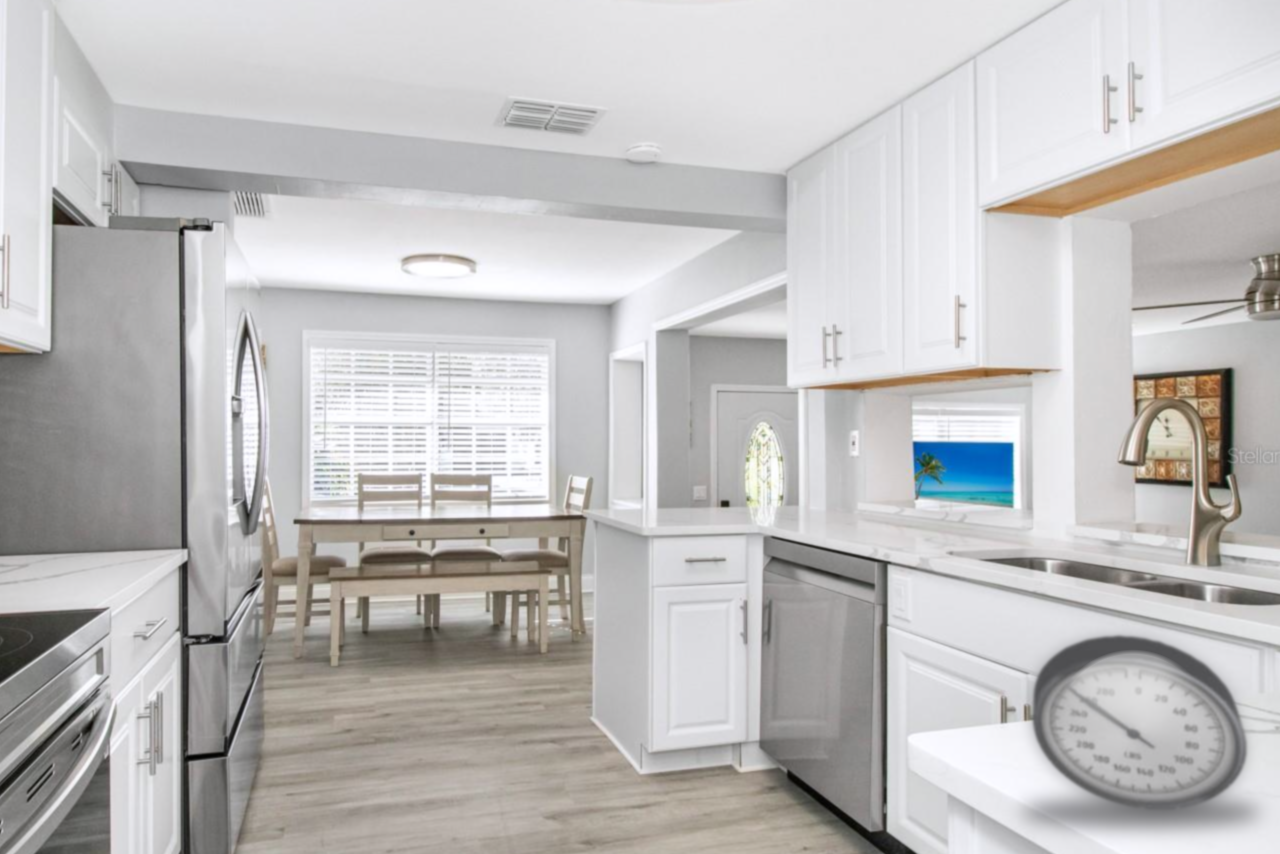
260 (lb)
